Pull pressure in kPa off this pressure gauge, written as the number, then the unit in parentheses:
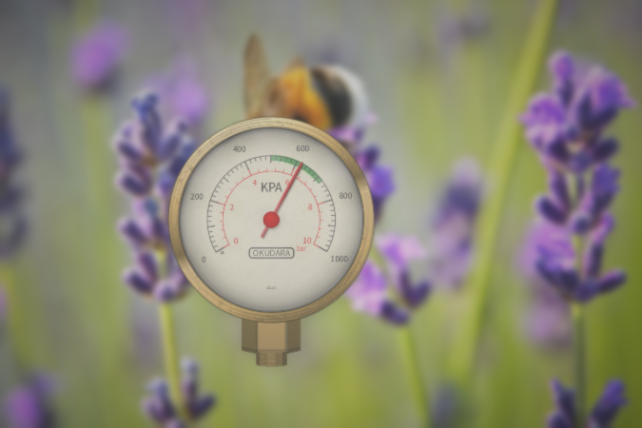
620 (kPa)
